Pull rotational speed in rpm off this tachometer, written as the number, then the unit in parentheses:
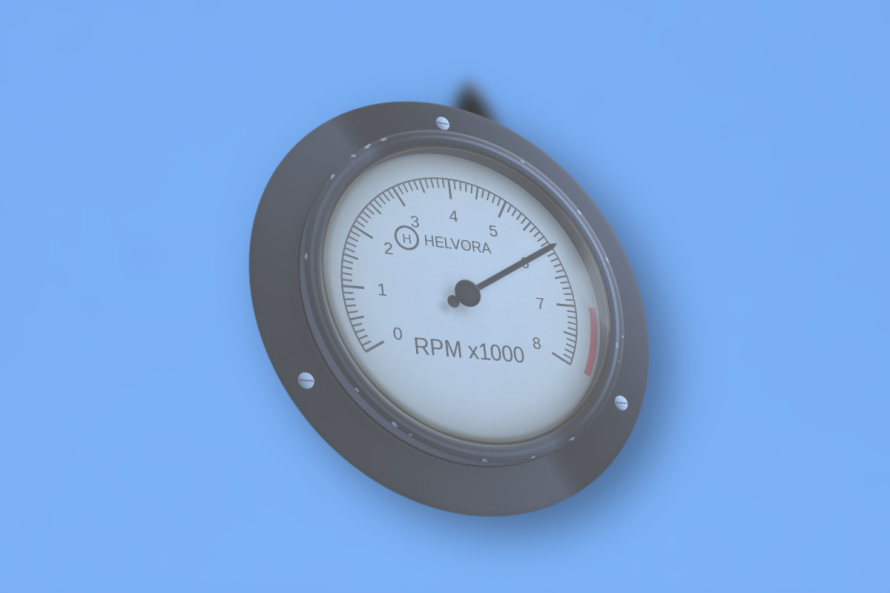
6000 (rpm)
